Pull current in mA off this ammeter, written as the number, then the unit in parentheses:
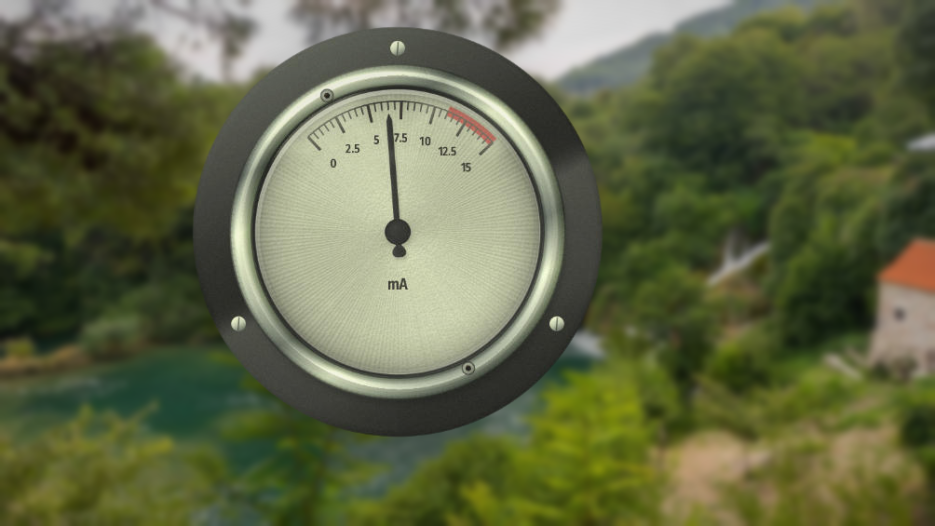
6.5 (mA)
